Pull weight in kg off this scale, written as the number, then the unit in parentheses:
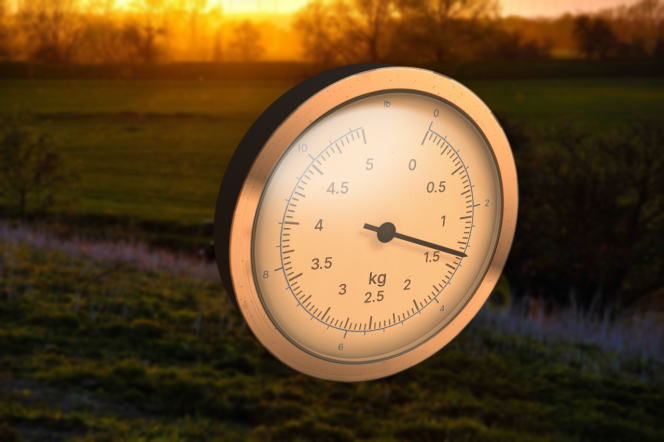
1.35 (kg)
